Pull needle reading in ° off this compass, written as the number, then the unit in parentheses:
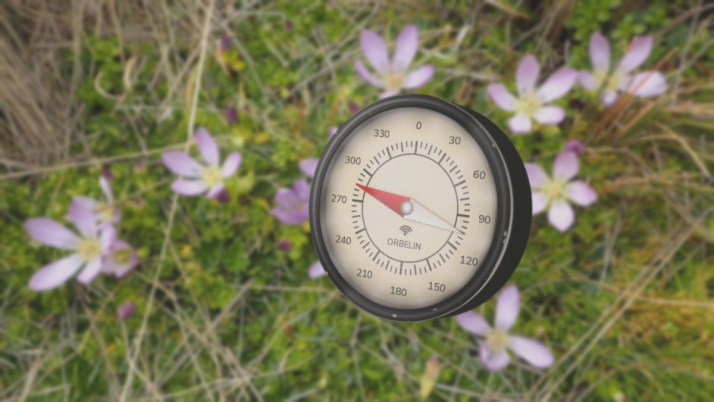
285 (°)
